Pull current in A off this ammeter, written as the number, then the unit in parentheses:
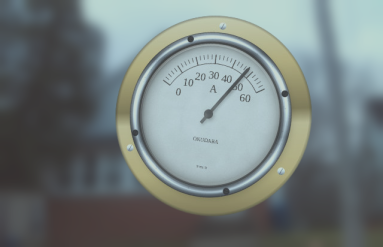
48 (A)
